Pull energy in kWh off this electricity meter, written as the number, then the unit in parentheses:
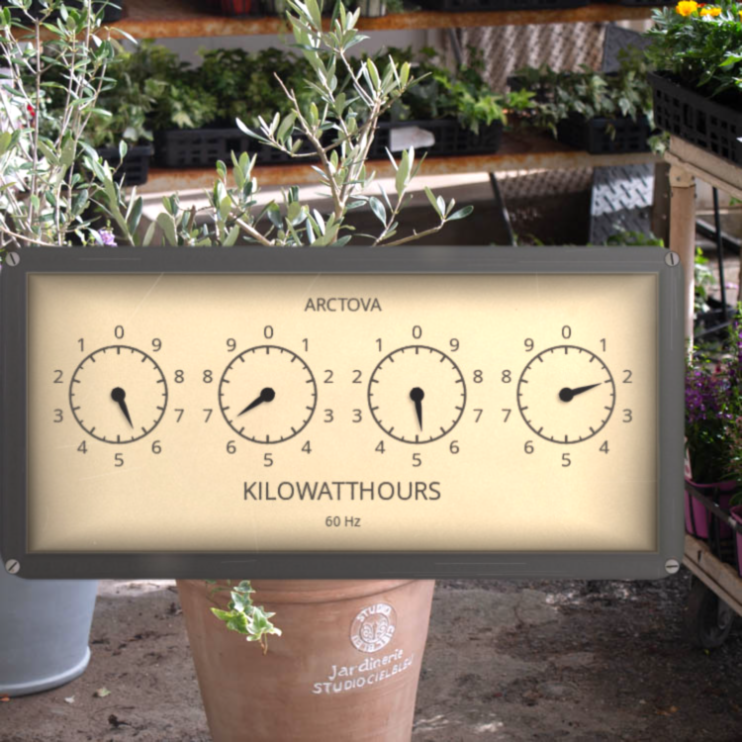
5652 (kWh)
